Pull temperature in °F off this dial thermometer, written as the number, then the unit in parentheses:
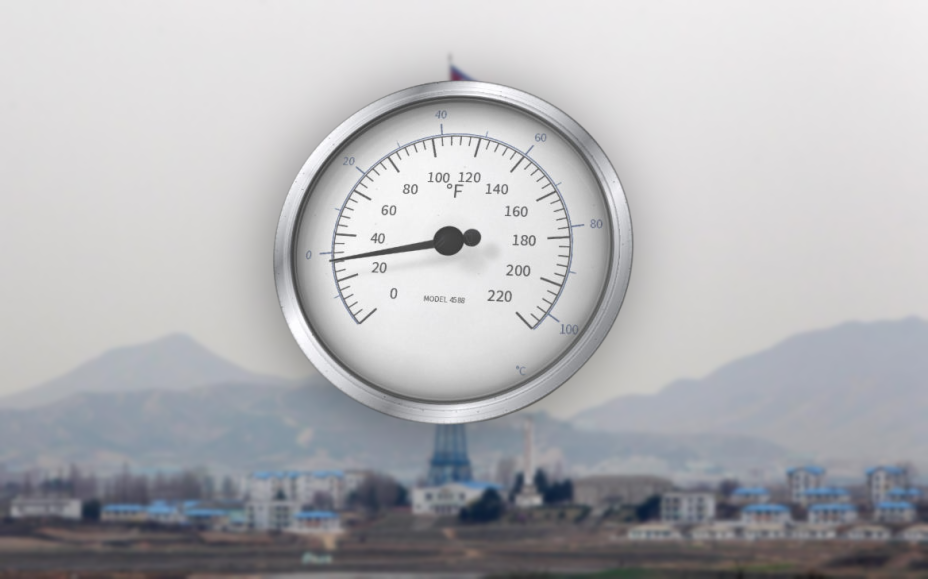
28 (°F)
